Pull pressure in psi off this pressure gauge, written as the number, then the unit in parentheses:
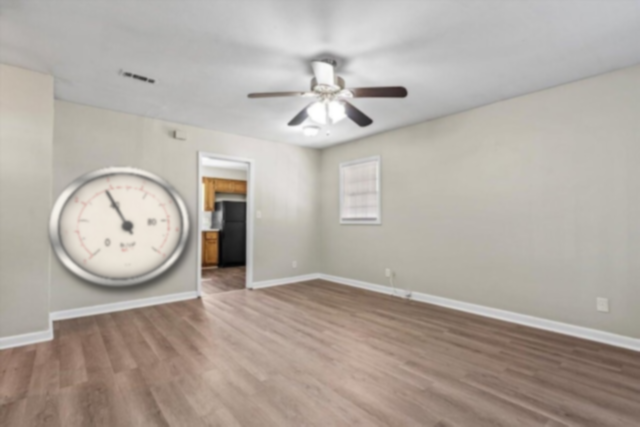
40 (psi)
